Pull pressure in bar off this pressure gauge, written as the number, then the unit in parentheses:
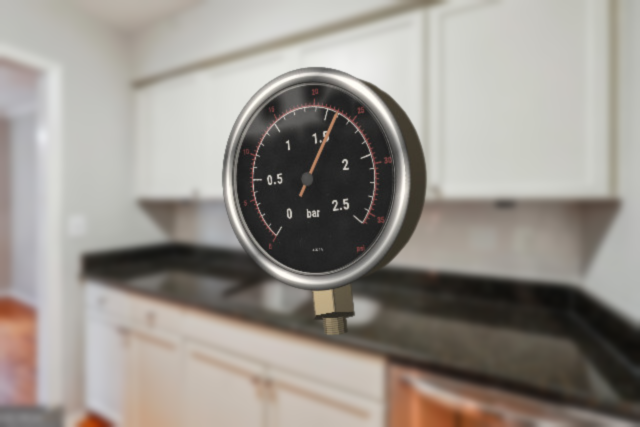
1.6 (bar)
